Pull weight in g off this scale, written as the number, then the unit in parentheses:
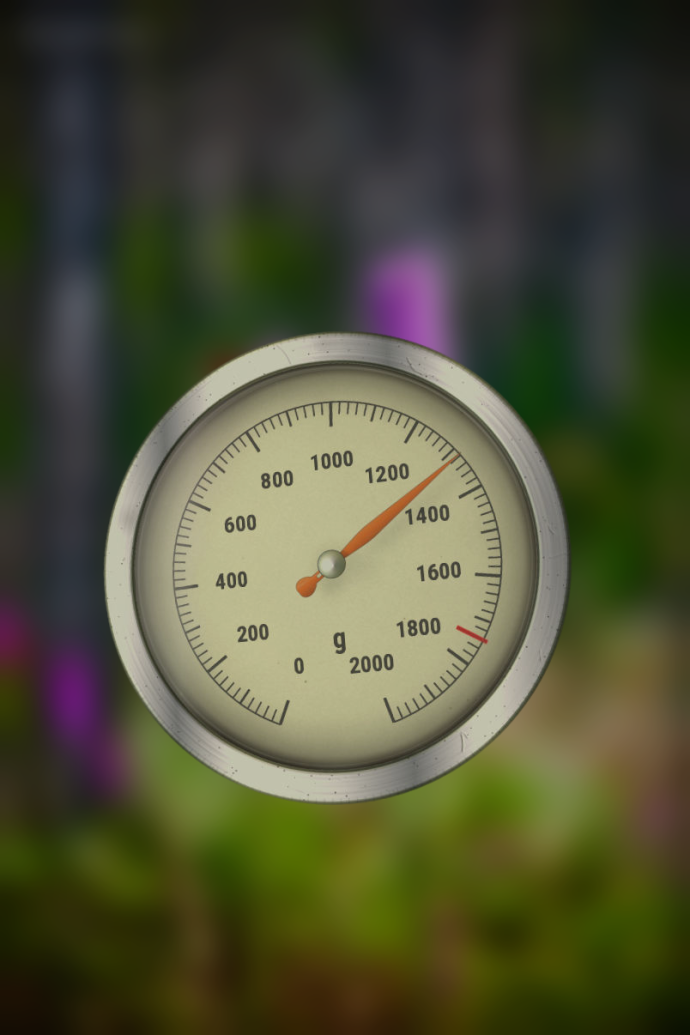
1320 (g)
